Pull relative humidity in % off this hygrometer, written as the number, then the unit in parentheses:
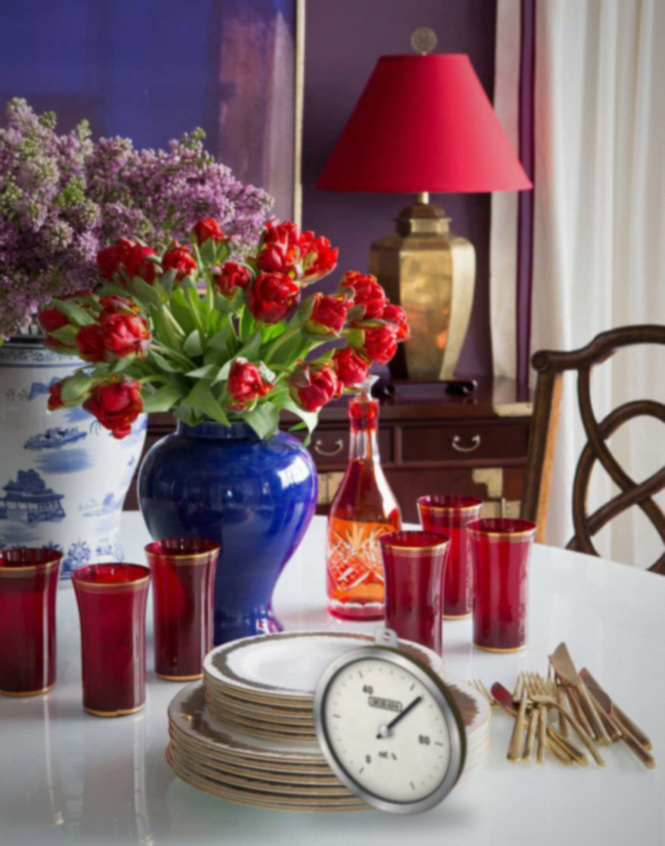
64 (%)
